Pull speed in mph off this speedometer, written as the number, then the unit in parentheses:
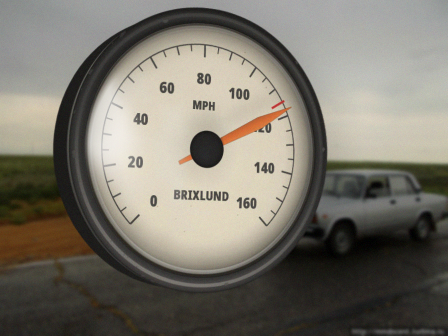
117.5 (mph)
